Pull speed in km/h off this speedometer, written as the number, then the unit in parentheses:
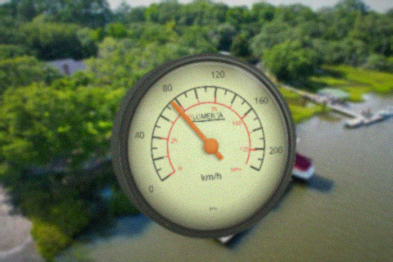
75 (km/h)
